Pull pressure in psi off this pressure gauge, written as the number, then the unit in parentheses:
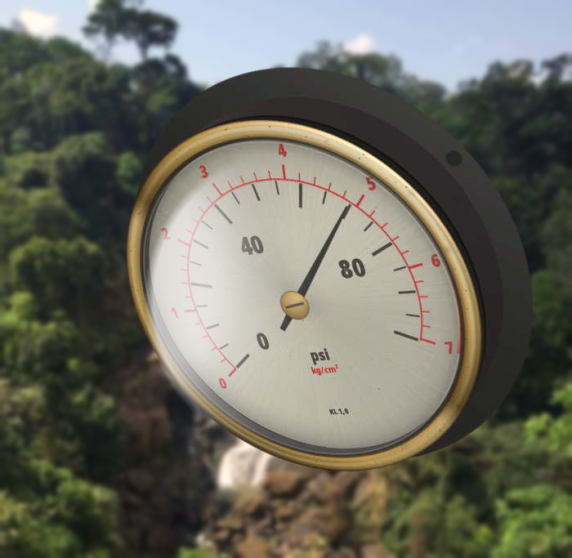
70 (psi)
